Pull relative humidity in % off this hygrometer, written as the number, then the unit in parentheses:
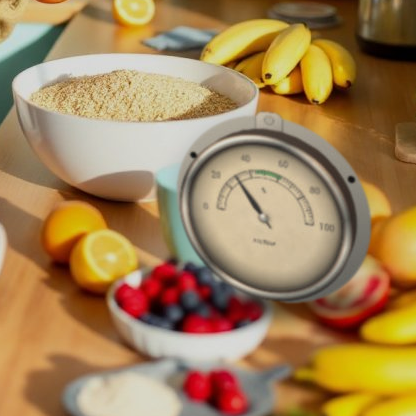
30 (%)
